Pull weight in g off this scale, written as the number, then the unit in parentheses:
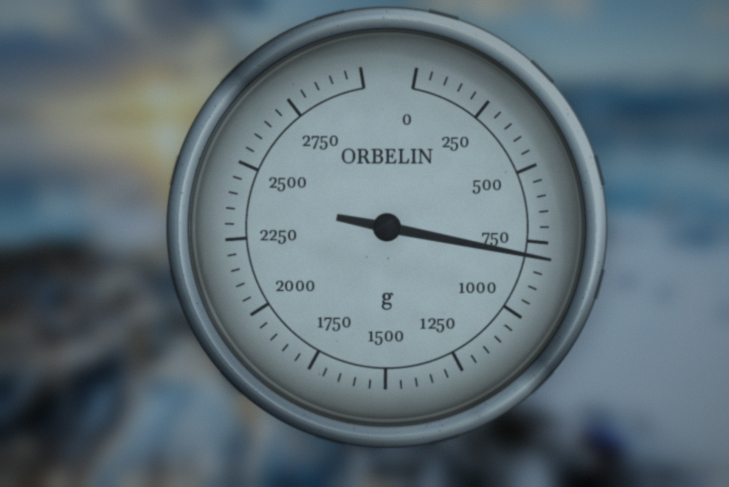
800 (g)
